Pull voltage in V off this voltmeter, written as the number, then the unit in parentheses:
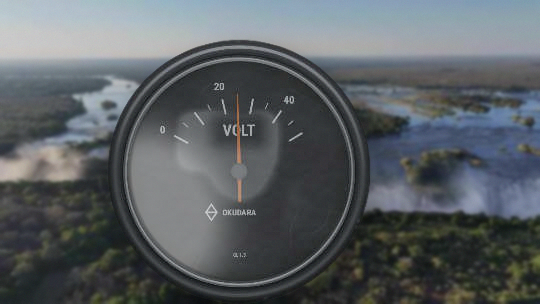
25 (V)
